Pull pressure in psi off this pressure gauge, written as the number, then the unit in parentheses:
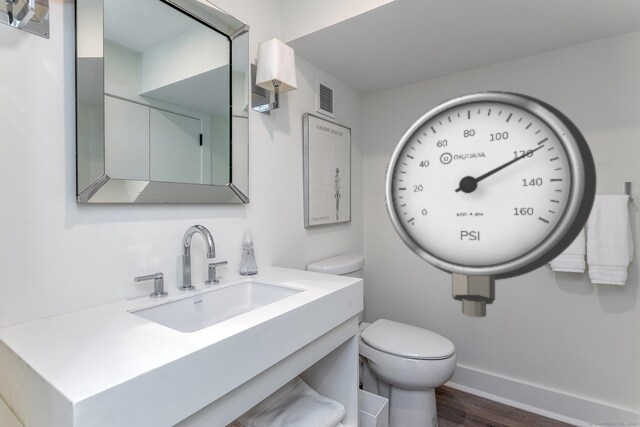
122.5 (psi)
